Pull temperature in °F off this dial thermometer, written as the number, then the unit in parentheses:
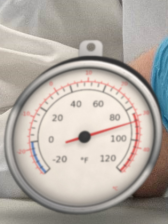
88 (°F)
